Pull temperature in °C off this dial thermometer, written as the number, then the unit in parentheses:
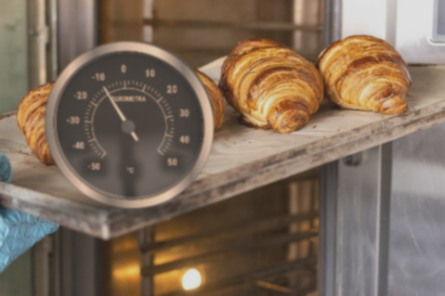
-10 (°C)
